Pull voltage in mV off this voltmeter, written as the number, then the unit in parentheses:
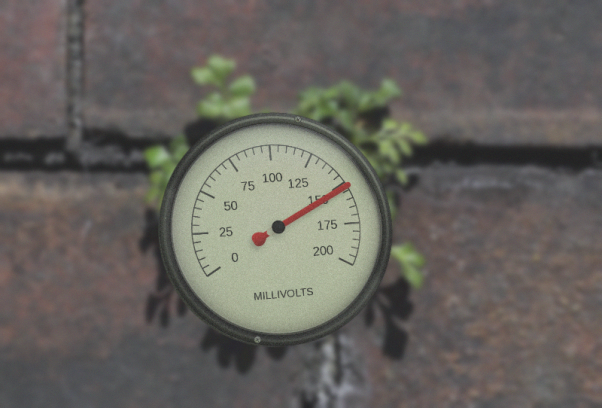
152.5 (mV)
